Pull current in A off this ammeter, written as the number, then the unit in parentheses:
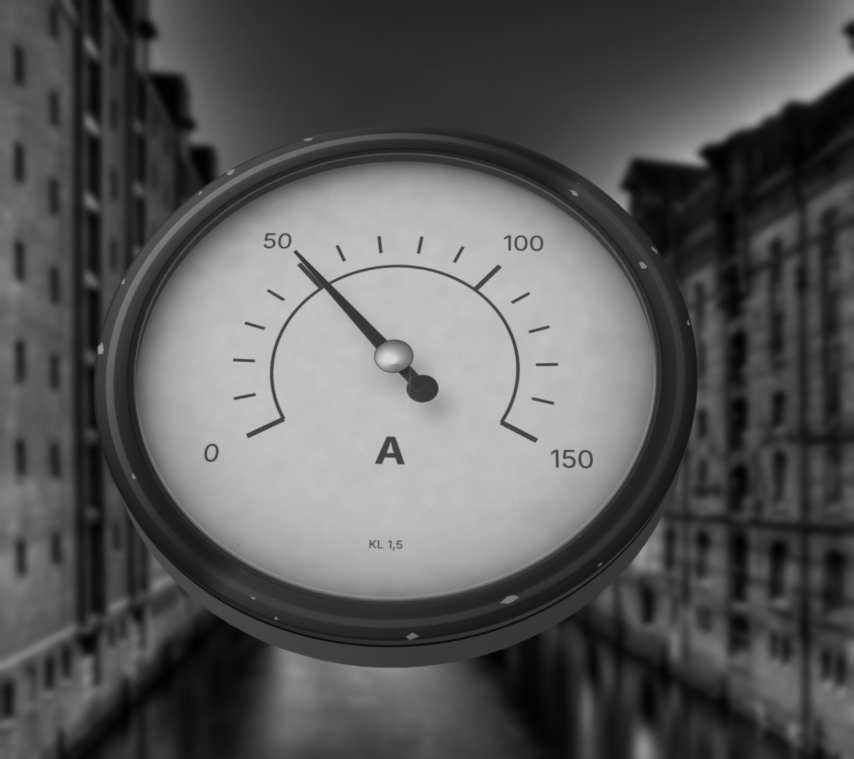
50 (A)
